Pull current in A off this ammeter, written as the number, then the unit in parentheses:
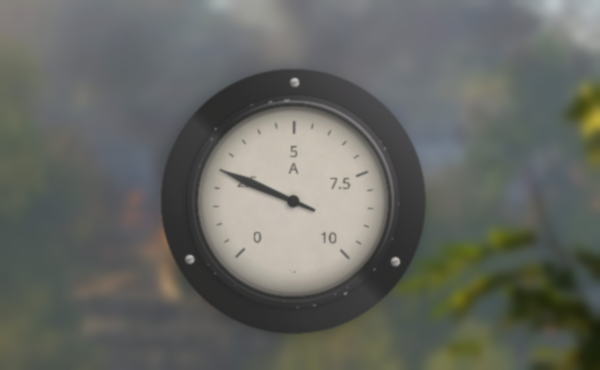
2.5 (A)
